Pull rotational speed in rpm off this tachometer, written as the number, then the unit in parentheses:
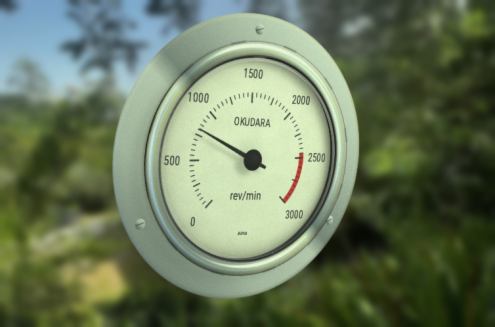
800 (rpm)
